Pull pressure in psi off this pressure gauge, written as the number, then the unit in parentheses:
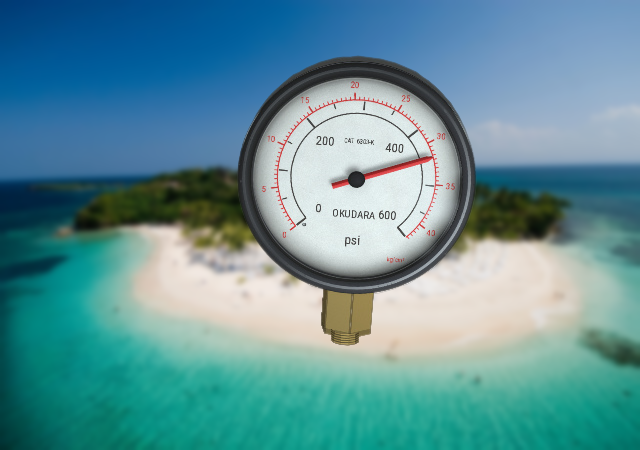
450 (psi)
